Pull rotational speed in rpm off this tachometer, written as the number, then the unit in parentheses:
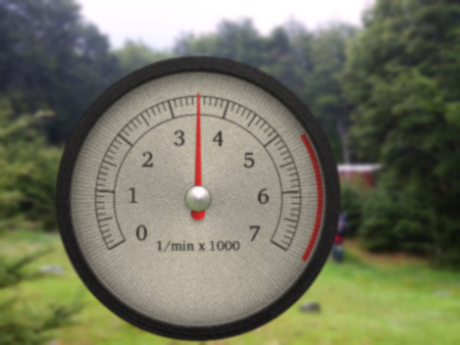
3500 (rpm)
